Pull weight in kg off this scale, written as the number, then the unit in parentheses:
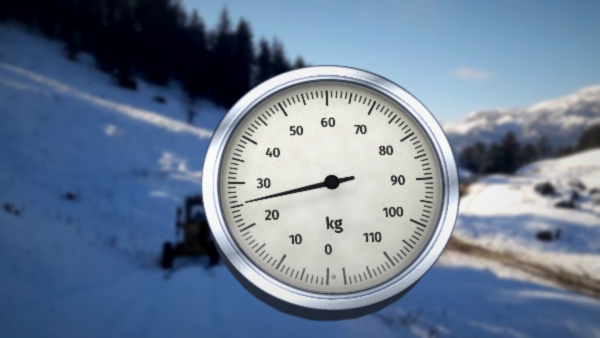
25 (kg)
